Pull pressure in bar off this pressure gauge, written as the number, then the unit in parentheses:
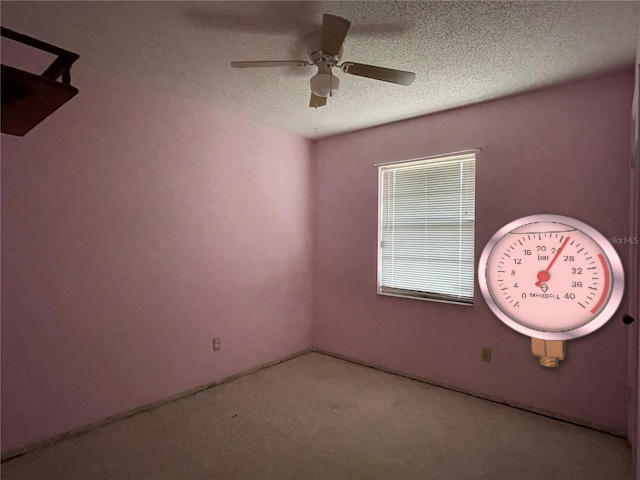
25 (bar)
